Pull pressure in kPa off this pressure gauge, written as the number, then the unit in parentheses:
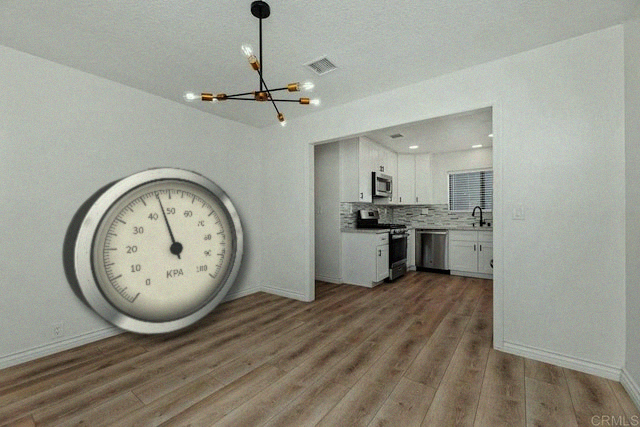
45 (kPa)
